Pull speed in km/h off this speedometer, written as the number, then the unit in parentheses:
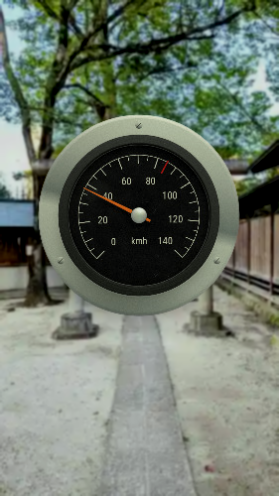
37.5 (km/h)
